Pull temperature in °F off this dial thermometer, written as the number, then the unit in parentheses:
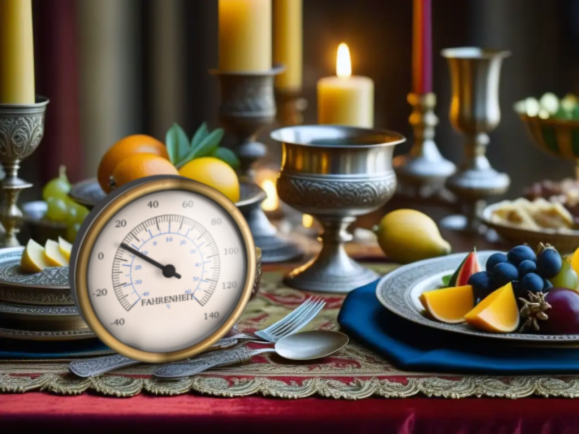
10 (°F)
